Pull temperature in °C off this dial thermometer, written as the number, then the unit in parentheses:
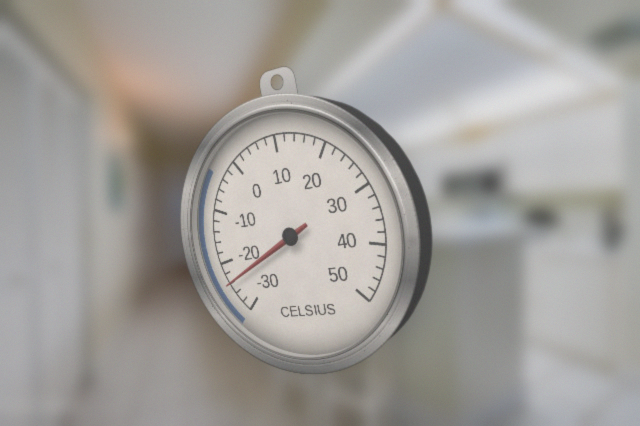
-24 (°C)
